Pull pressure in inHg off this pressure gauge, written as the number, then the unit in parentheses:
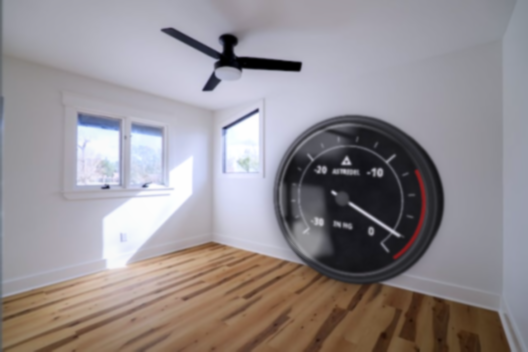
-2 (inHg)
